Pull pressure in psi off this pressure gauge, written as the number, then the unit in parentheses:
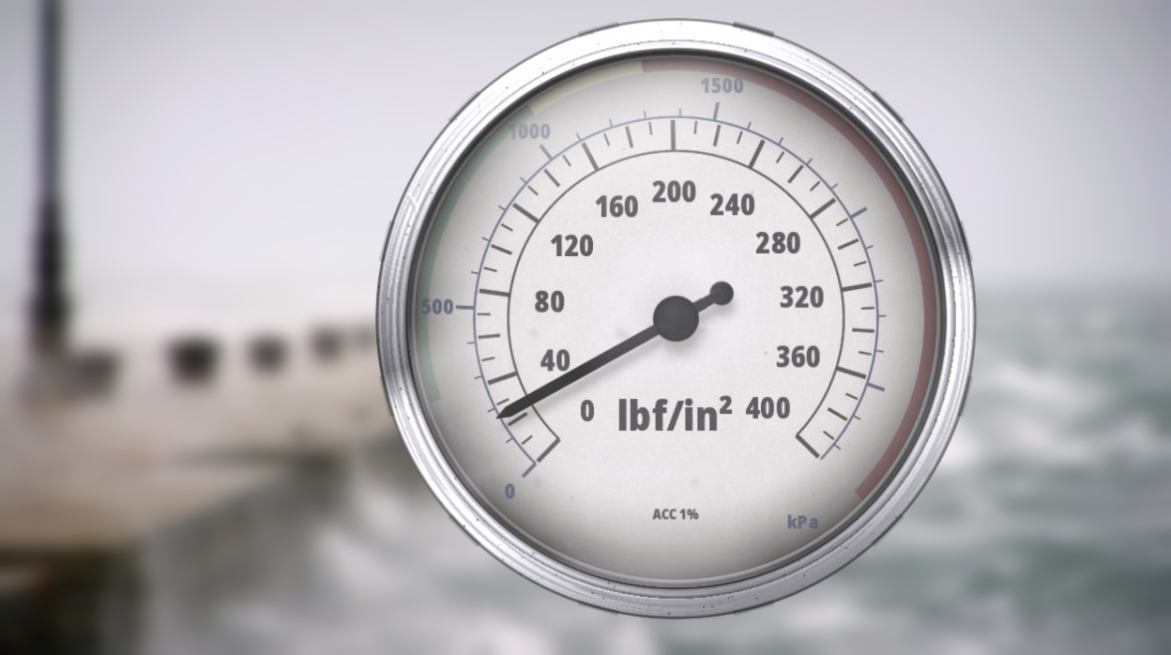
25 (psi)
